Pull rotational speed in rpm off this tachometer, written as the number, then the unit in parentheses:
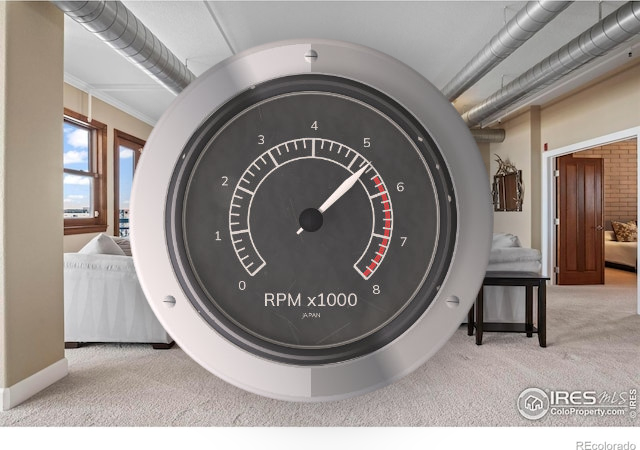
5300 (rpm)
